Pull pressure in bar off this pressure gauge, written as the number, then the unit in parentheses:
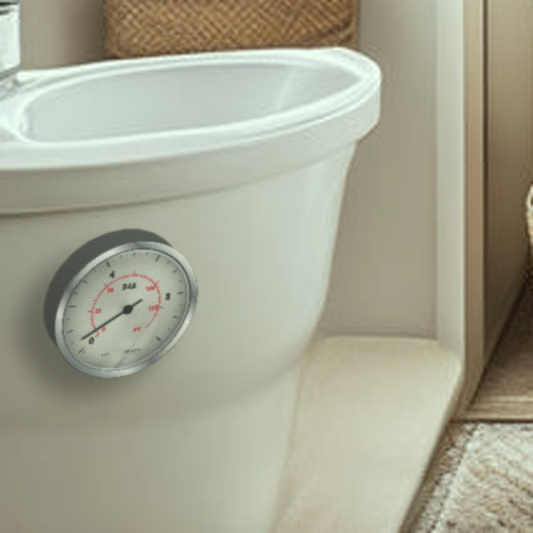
0.5 (bar)
